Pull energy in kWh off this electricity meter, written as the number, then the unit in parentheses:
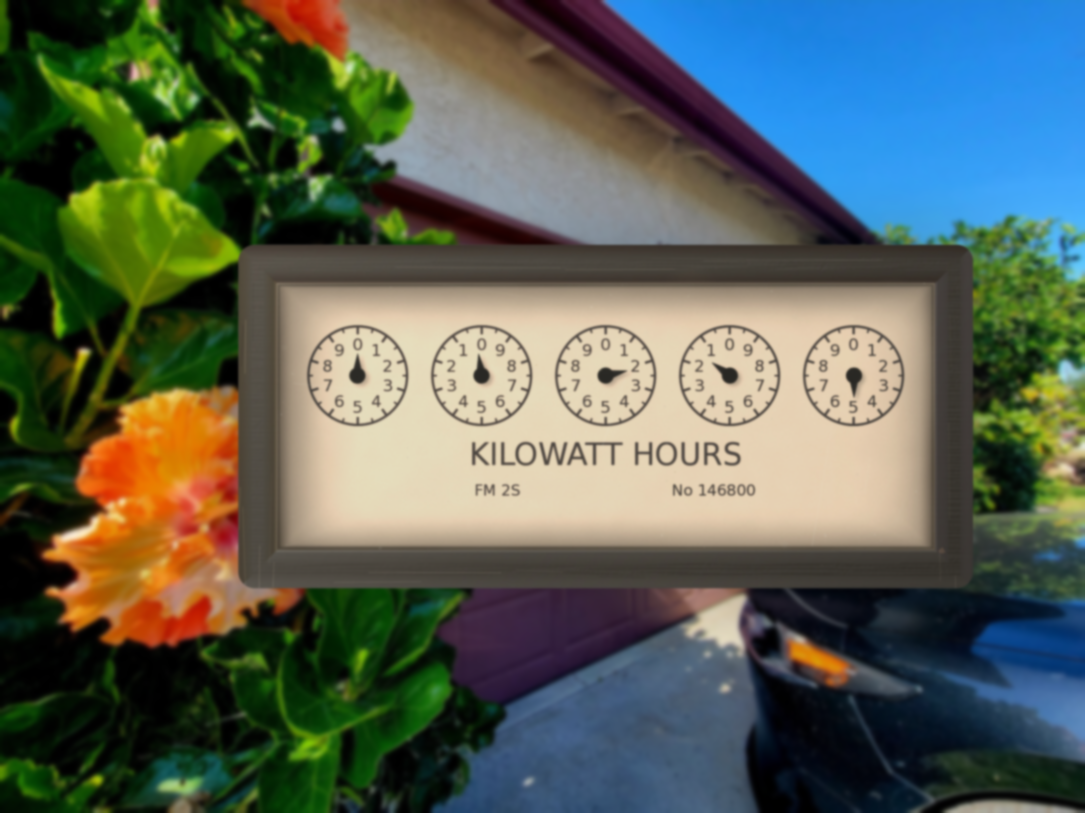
215 (kWh)
